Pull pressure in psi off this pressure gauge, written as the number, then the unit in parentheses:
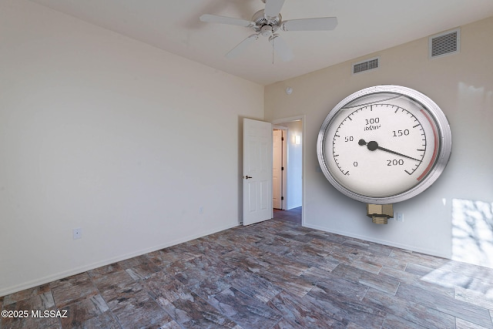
185 (psi)
